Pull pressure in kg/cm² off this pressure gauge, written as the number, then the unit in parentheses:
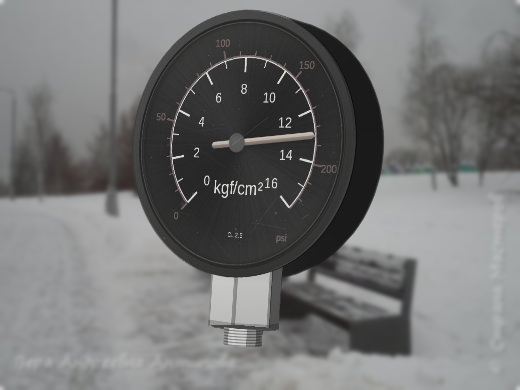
13 (kg/cm²)
